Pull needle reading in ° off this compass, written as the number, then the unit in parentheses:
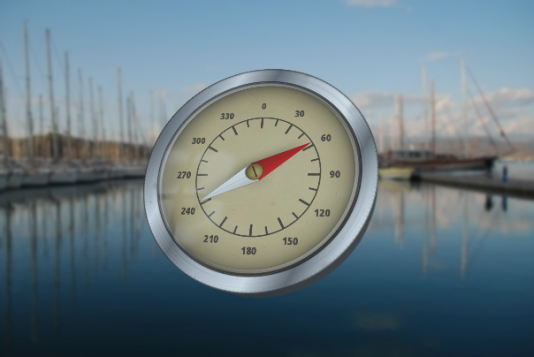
60 (°)
